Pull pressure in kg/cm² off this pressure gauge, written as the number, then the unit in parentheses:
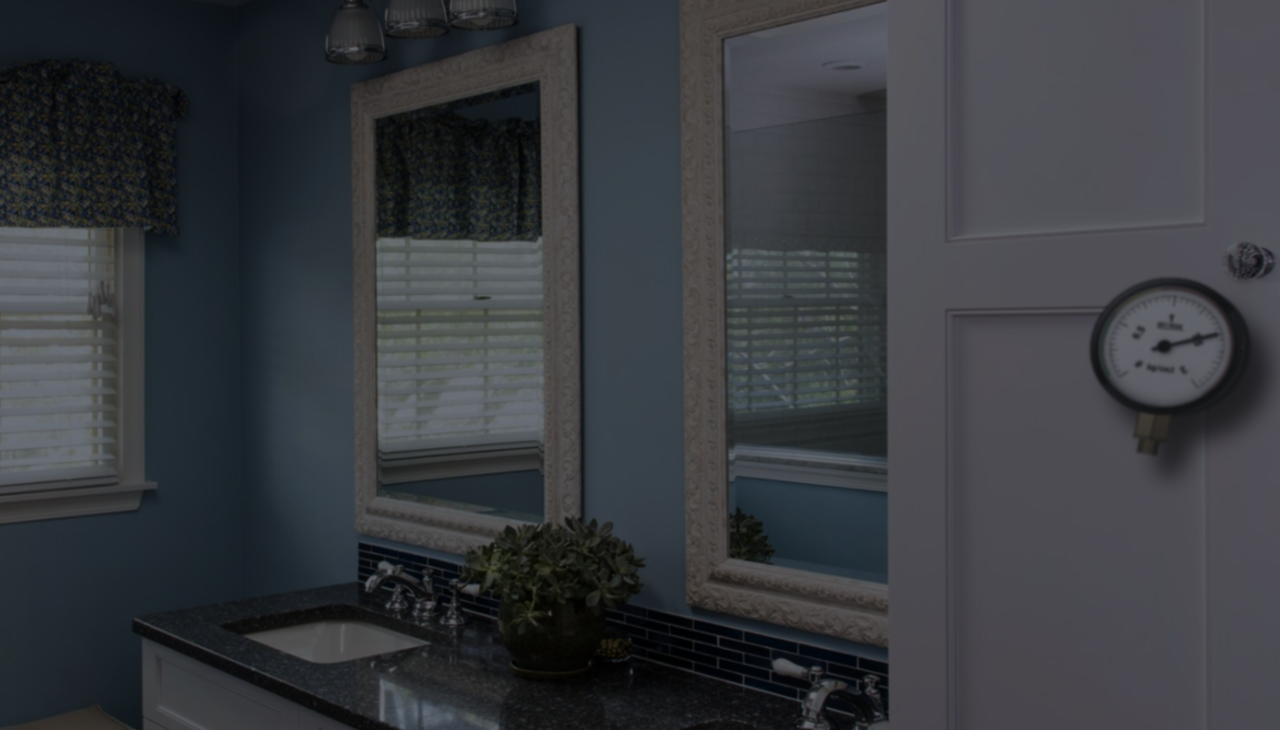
1.5 (kg/cm²)
